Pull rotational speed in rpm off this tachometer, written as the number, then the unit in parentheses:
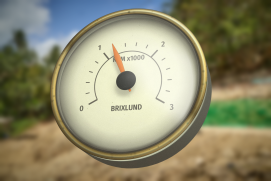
1200 (rpm)
